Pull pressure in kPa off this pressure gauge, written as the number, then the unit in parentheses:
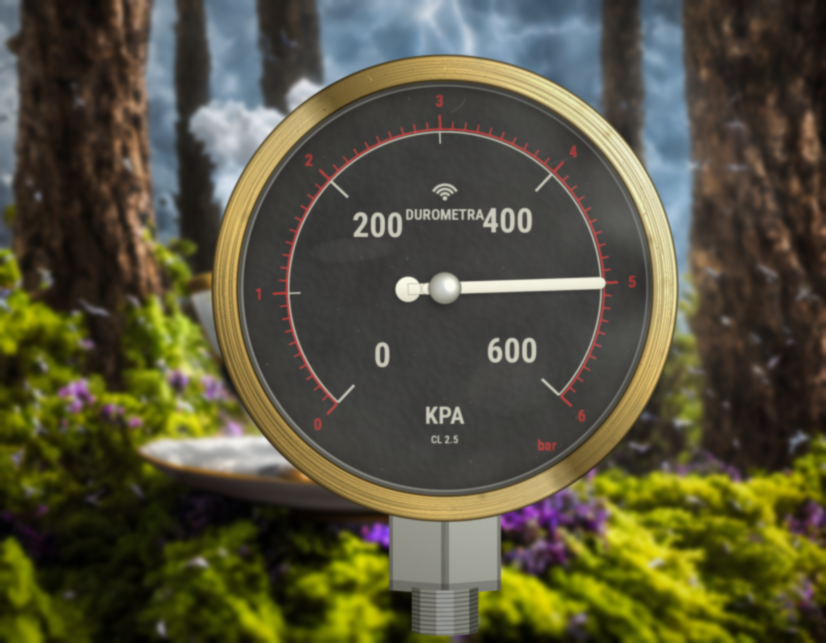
500 (kPa)
